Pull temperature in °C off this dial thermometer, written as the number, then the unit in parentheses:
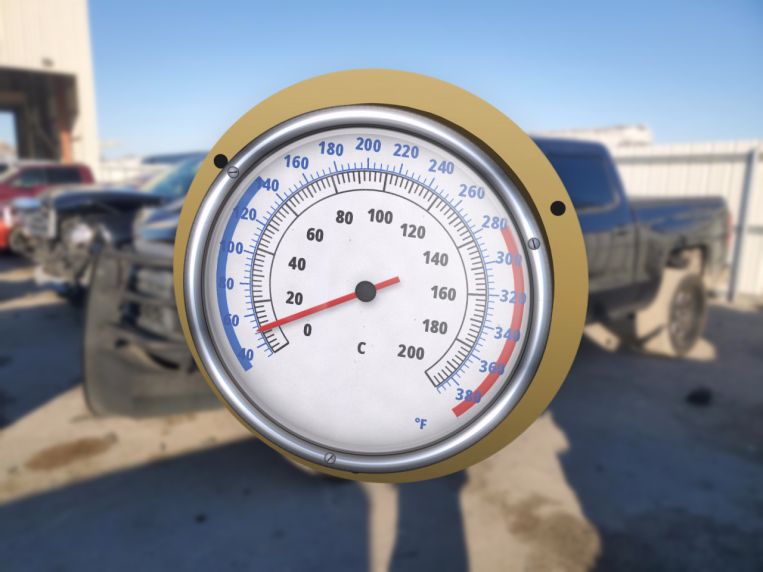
10 (°C)
